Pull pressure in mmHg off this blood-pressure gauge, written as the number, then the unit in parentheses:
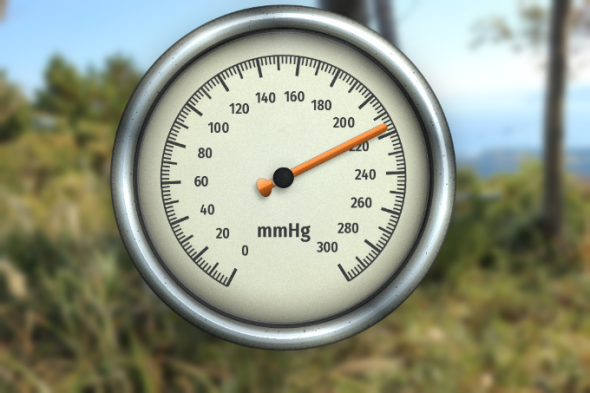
216 (mmHg)
